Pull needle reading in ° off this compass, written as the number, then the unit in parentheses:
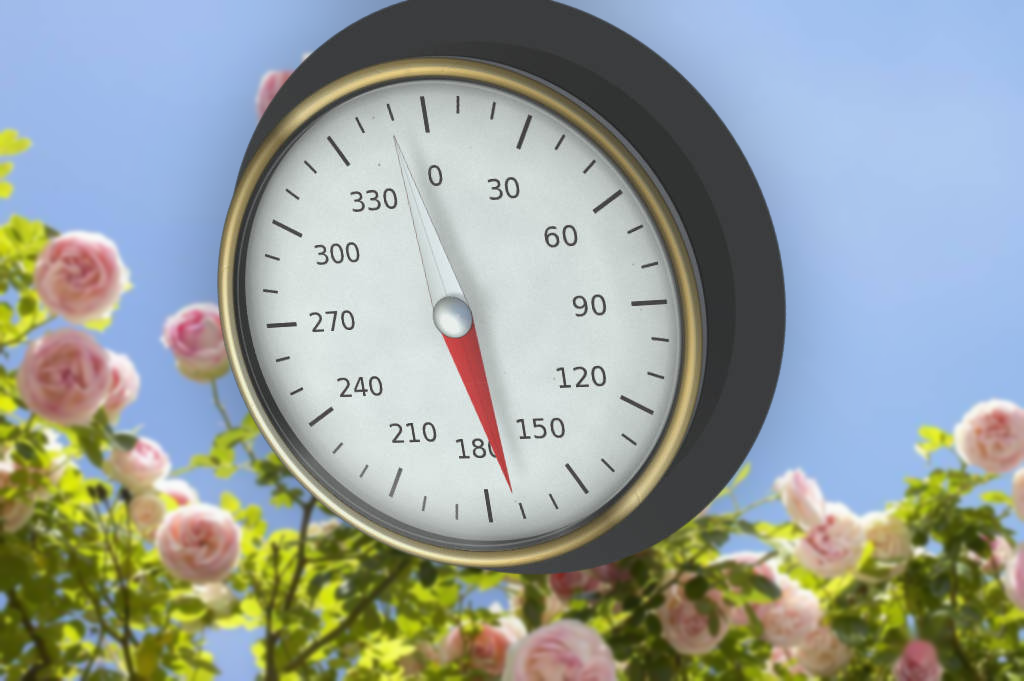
170 (°)
